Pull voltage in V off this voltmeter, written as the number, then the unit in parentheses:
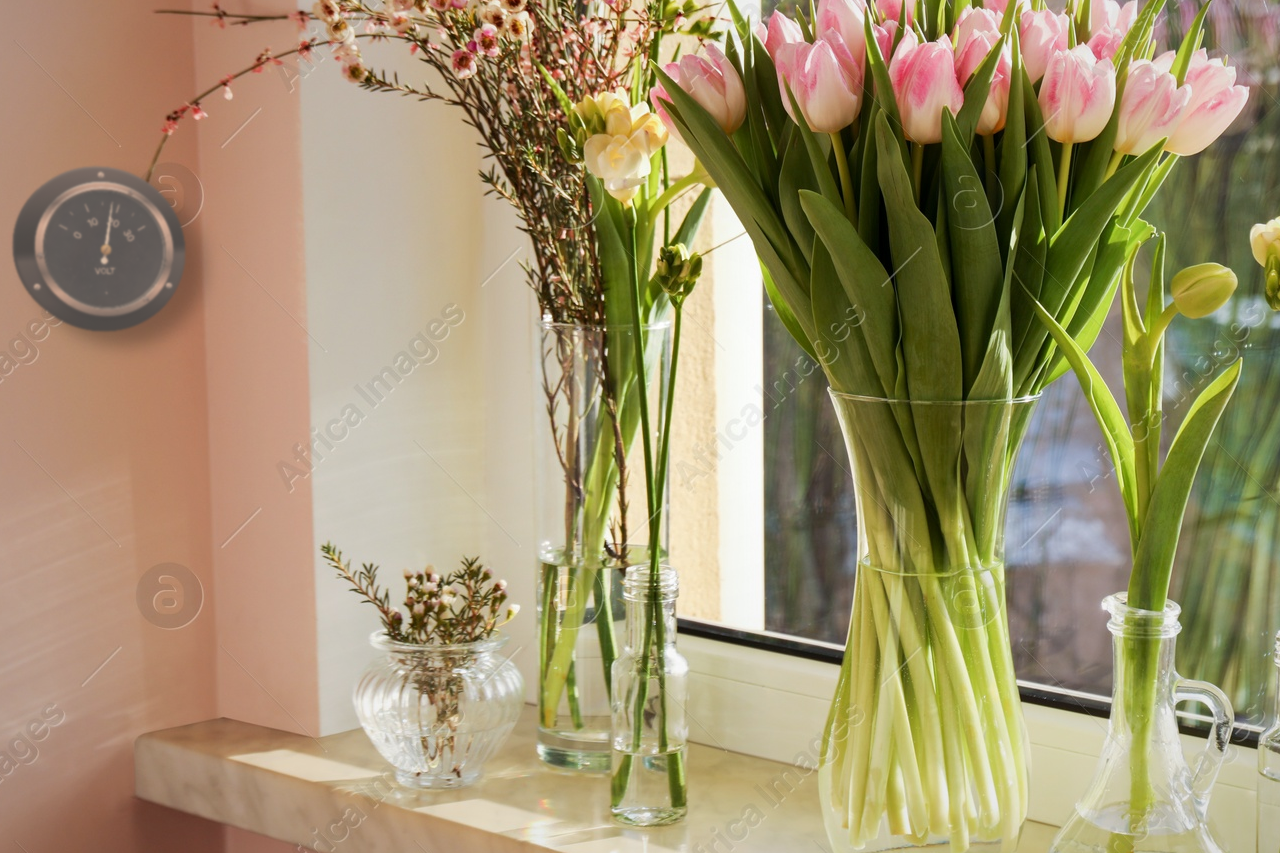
17.5 (V)
